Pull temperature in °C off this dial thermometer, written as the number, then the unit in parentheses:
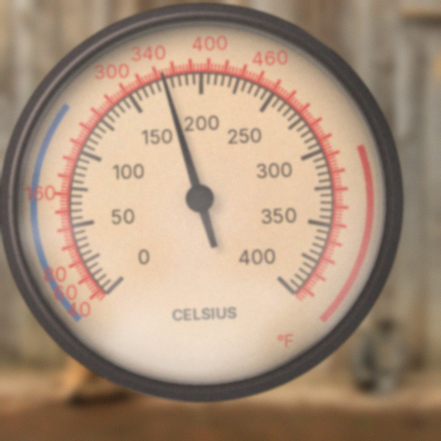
175 (°C)
